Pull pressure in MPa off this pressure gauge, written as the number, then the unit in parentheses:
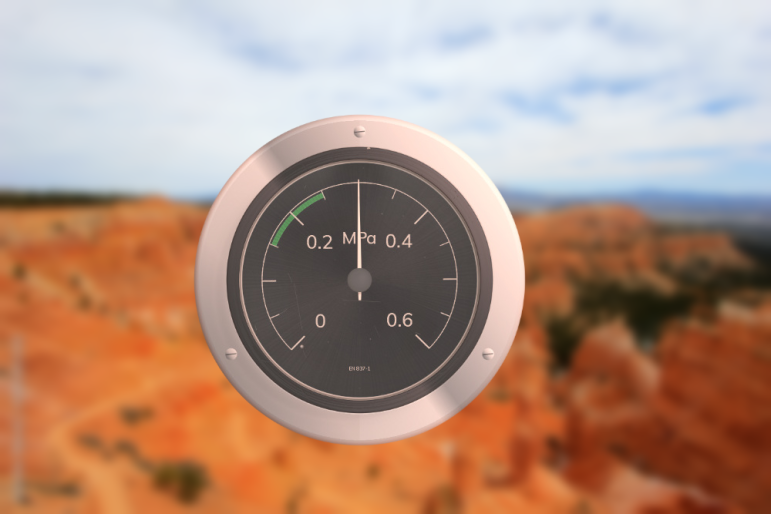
0.3 (MPa)
